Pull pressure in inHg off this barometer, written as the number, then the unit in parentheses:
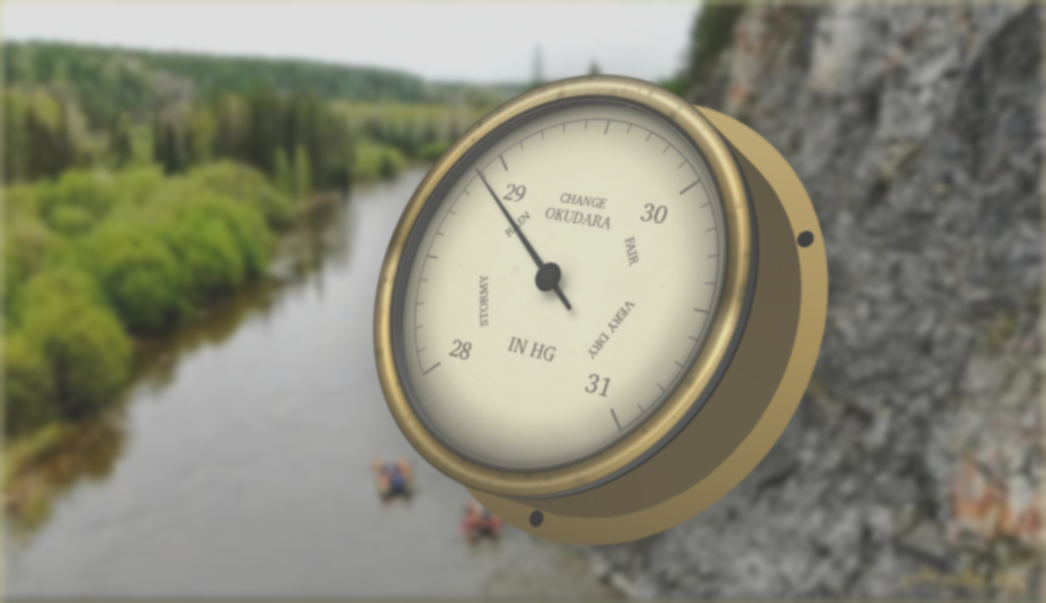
28.9 (inHg)
